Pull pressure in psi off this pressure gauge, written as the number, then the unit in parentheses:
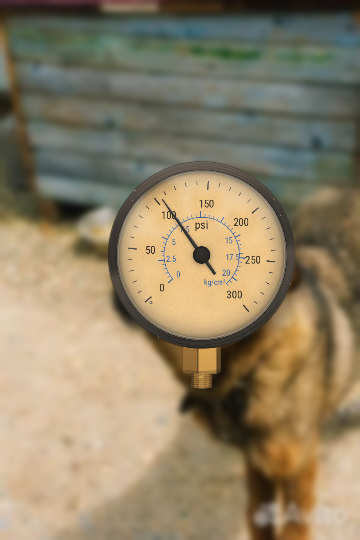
105 (psi)
